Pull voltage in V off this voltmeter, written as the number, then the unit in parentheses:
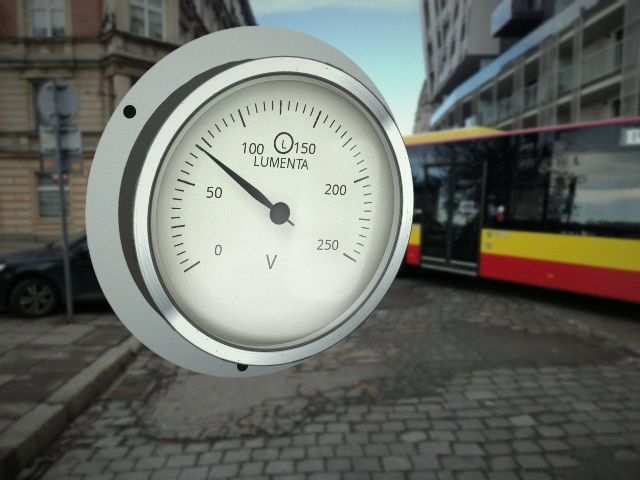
70 (V)
